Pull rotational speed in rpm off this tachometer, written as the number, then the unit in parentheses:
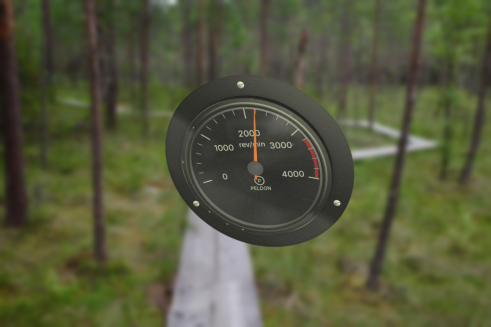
2200 (rpm)
